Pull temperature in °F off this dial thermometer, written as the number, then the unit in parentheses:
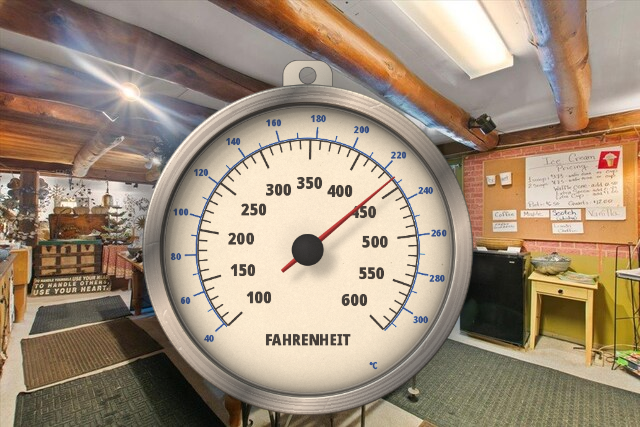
440 (°F)
